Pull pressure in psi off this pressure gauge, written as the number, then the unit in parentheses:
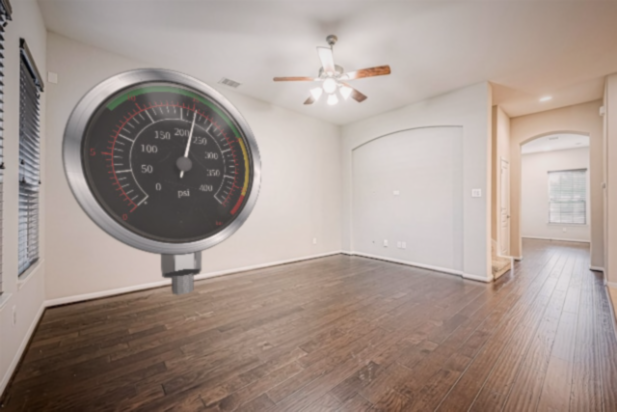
220 (psi)
